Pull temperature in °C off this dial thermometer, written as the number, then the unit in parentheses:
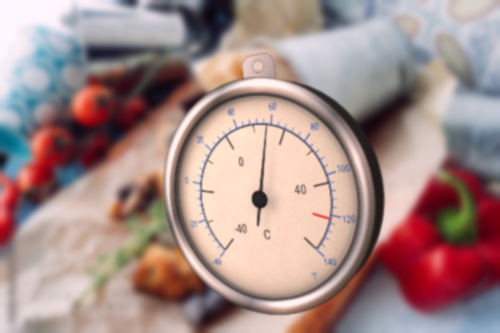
15 (°C)
